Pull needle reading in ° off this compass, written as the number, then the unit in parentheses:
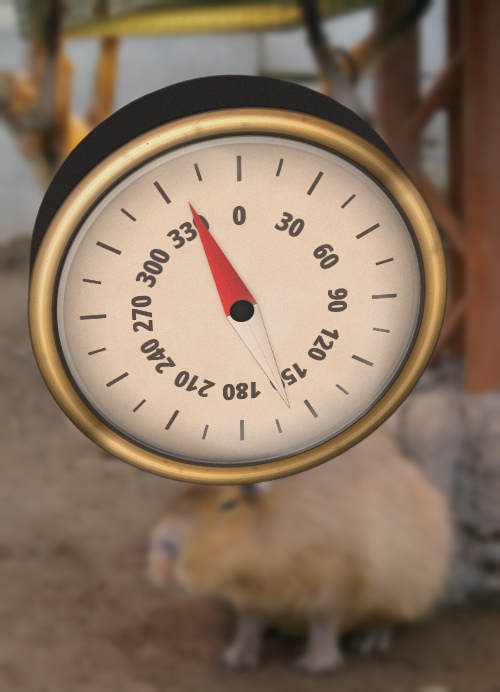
337.5 (°)
